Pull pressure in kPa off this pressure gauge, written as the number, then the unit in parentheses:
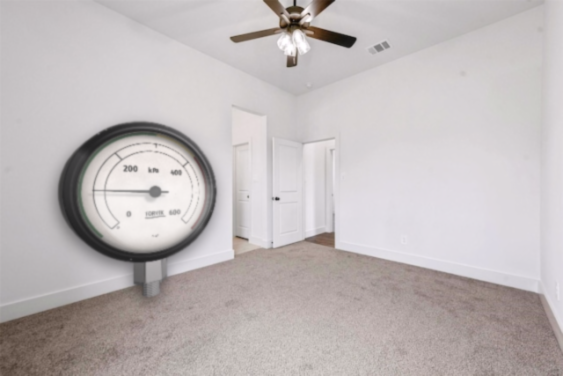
100 (kPa)
